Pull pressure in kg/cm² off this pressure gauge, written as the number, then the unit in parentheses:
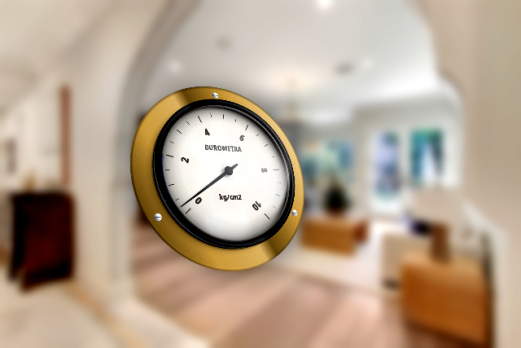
0.25 (kg/cm²)
